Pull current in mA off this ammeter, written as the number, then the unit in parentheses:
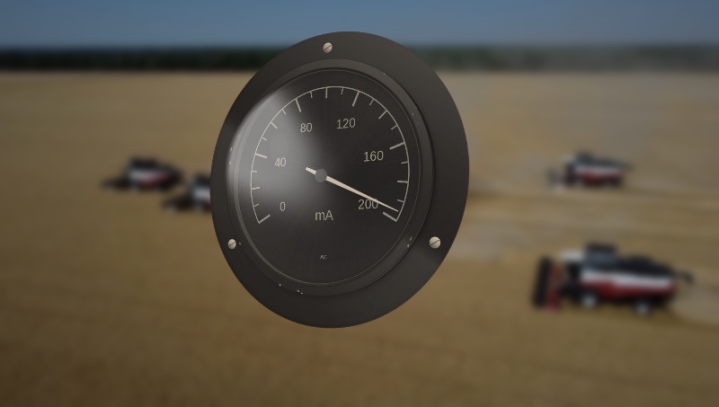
195 (mA)
